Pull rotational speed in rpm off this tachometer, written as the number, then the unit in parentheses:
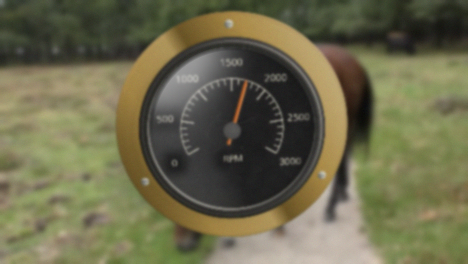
1700 (rpm)
